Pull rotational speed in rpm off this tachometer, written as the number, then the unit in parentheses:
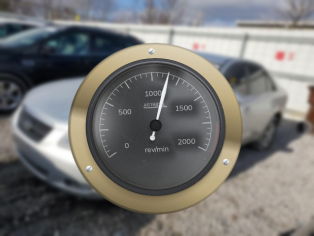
1150 (rpm)
